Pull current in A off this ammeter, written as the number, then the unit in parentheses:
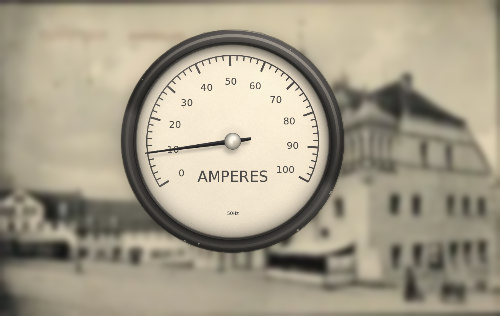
10 (A)
